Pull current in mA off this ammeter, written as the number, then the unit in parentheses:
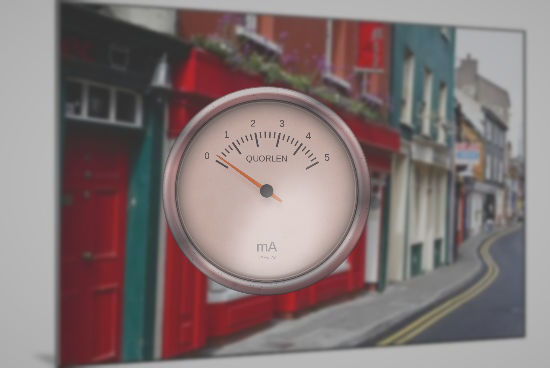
0.2 (mA)
